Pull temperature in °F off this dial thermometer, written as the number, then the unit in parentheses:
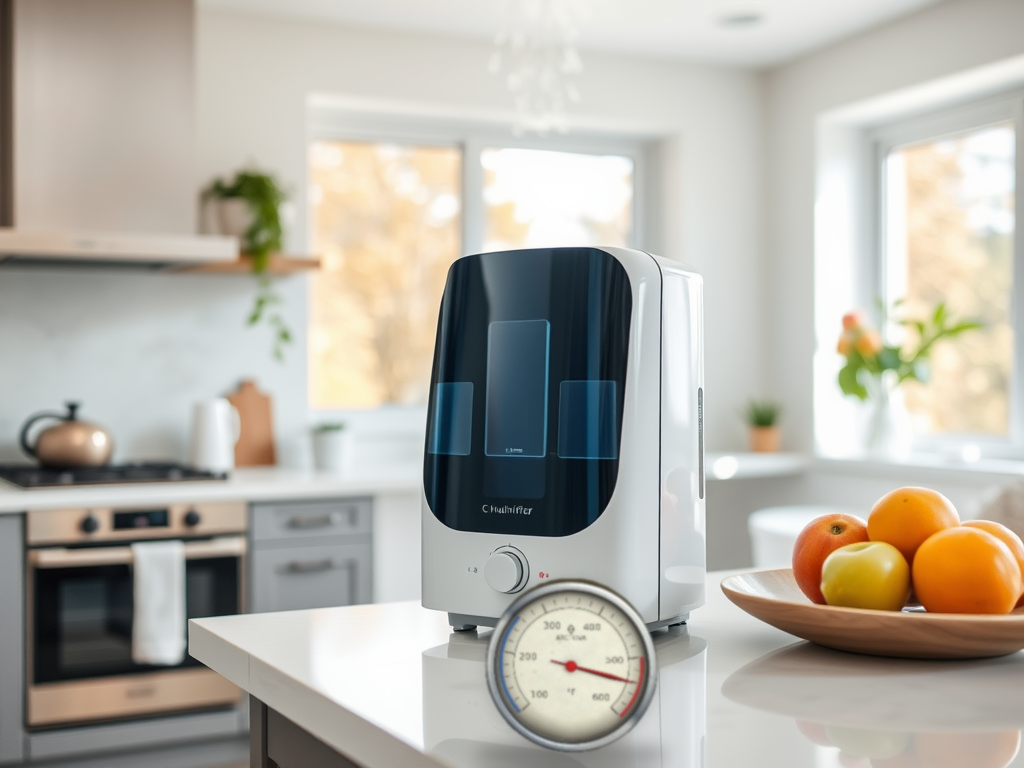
540 (°F)
